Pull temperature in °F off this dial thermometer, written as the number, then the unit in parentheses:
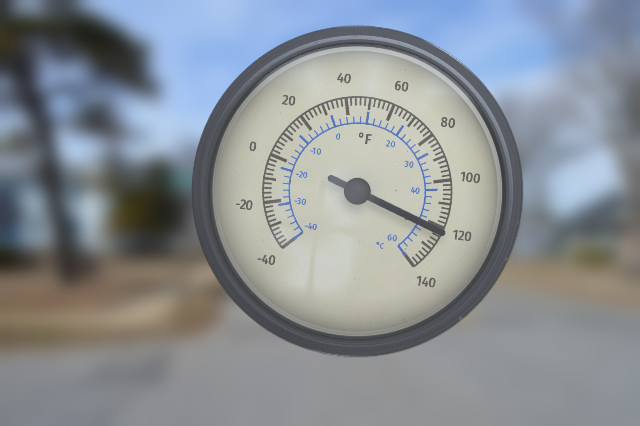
122 (°F)
